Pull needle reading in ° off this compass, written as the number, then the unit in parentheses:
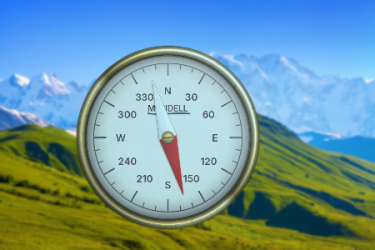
165 (°)
